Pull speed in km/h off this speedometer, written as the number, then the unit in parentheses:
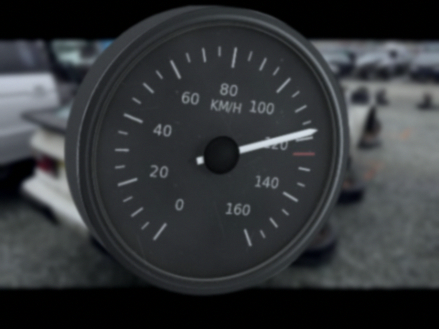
117.5 (km/h)
